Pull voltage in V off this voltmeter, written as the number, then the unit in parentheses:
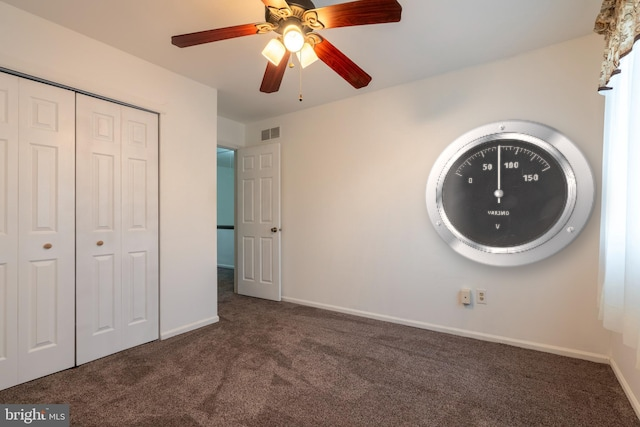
75 (V)
